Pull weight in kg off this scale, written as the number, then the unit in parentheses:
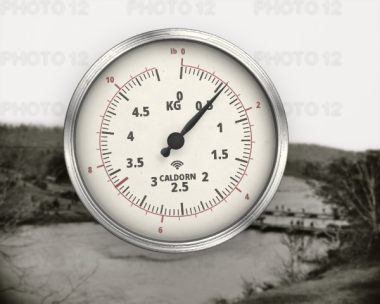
0.55 (kg)
